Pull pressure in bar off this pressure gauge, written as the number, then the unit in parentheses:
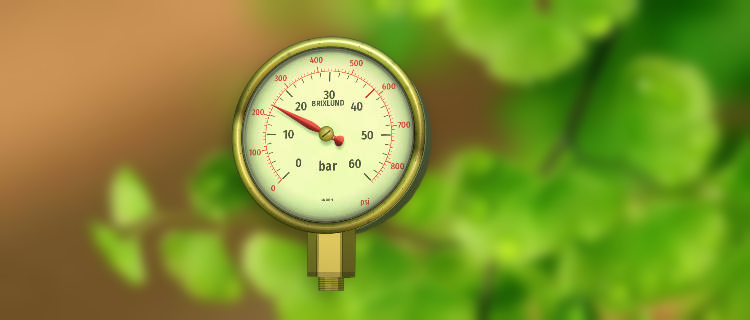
16 (bar)
